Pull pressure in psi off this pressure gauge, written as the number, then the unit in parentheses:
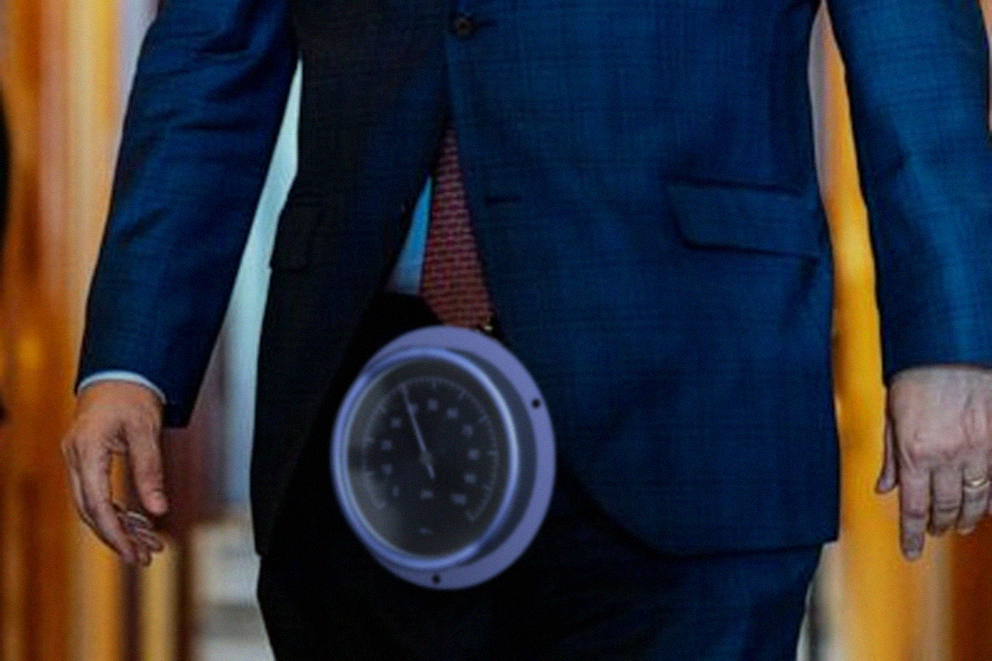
40 (psi)
